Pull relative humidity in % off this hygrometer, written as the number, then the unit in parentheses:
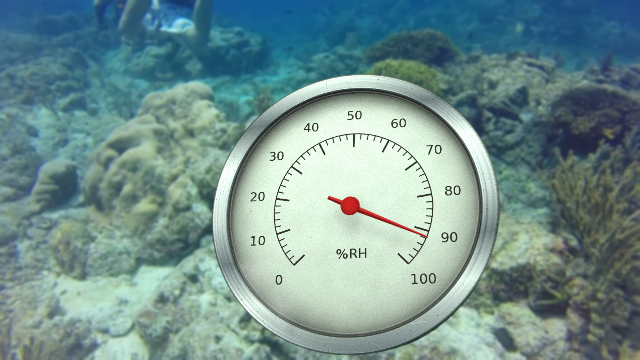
92 (%)
